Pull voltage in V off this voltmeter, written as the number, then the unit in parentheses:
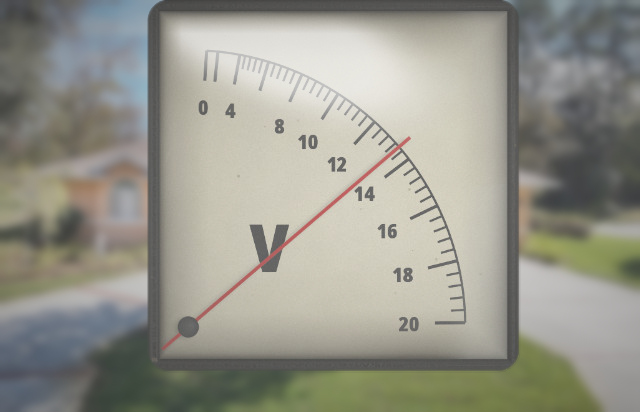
13.4 (V)
